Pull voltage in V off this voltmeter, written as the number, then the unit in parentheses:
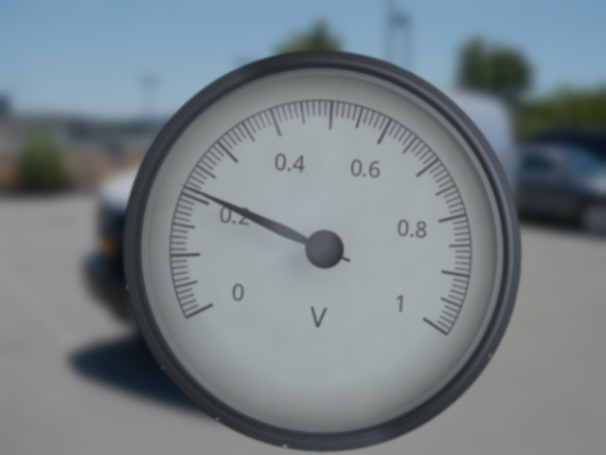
0.21 (V)
